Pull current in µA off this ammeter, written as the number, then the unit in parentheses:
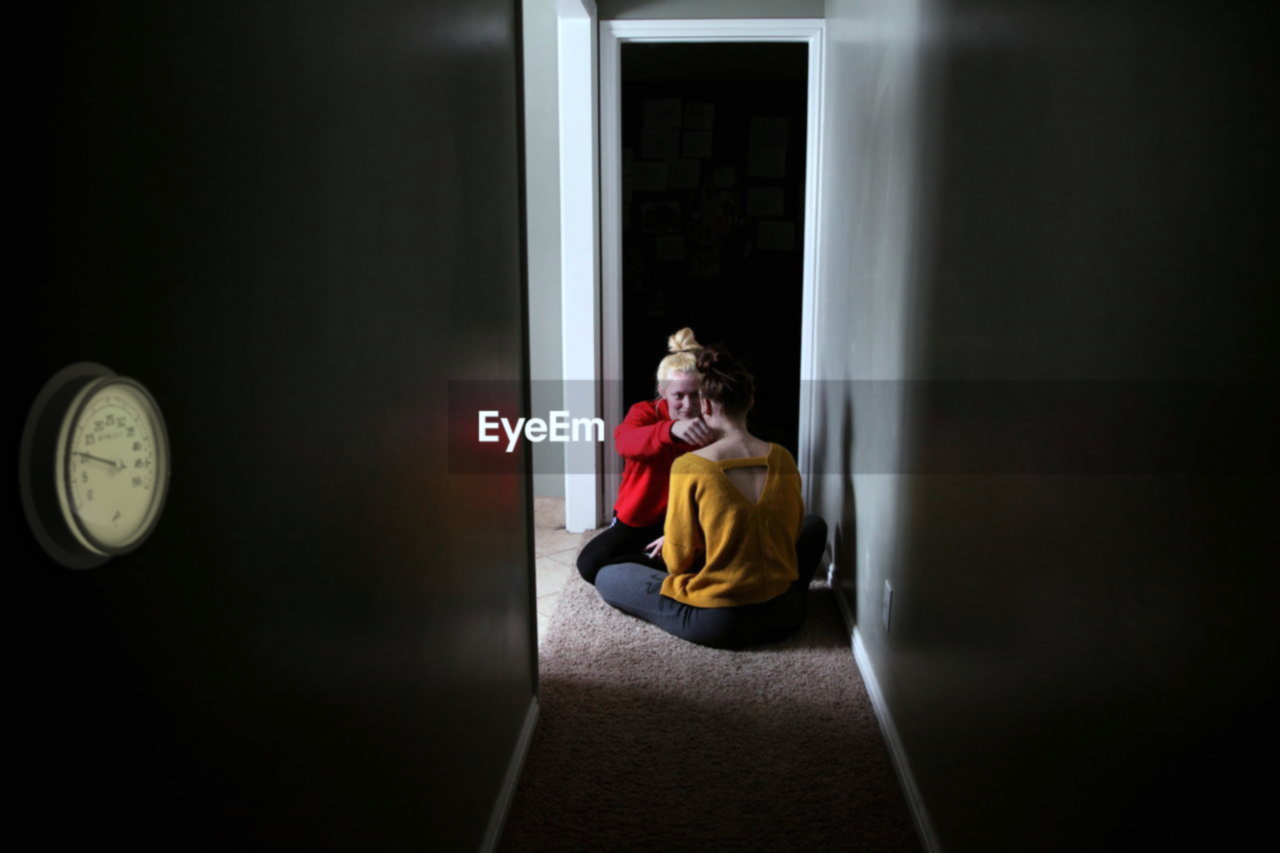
10 (µA)
